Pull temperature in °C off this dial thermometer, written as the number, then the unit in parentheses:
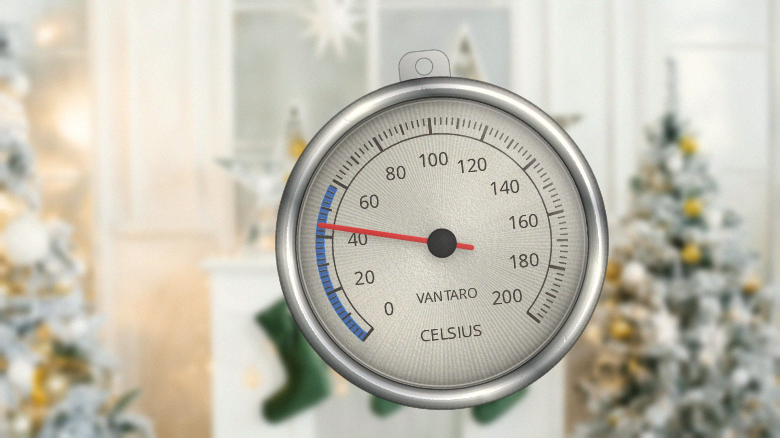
44 (°C)
